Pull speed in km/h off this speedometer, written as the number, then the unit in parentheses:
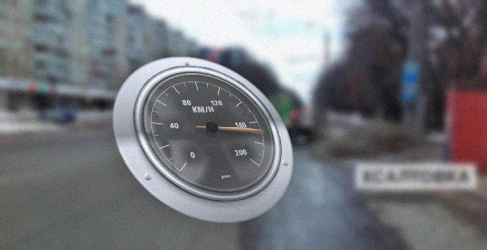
170 (km/h)
